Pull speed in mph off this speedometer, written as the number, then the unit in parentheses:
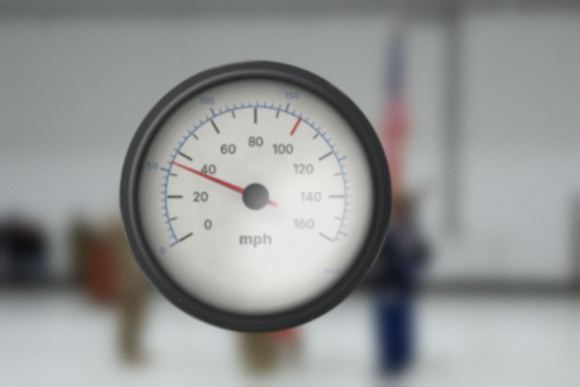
35 (mph)
